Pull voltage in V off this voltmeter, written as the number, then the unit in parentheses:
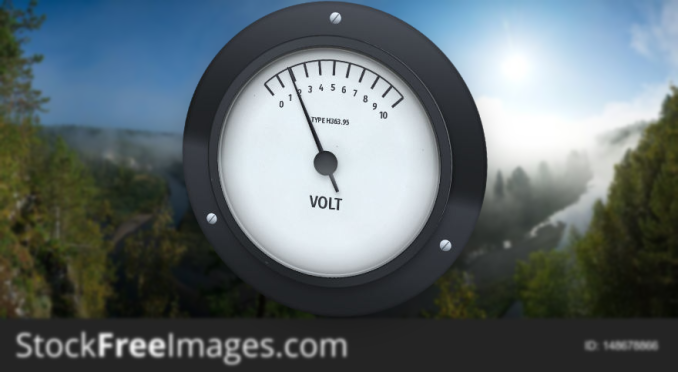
2 (V)
